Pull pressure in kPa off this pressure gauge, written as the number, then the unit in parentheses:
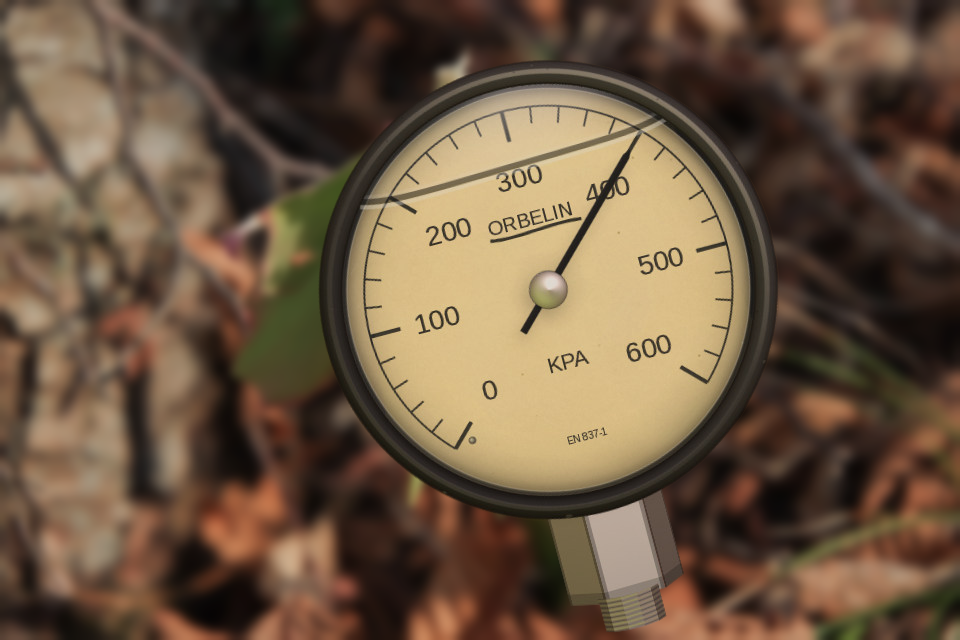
400 (kPa)
